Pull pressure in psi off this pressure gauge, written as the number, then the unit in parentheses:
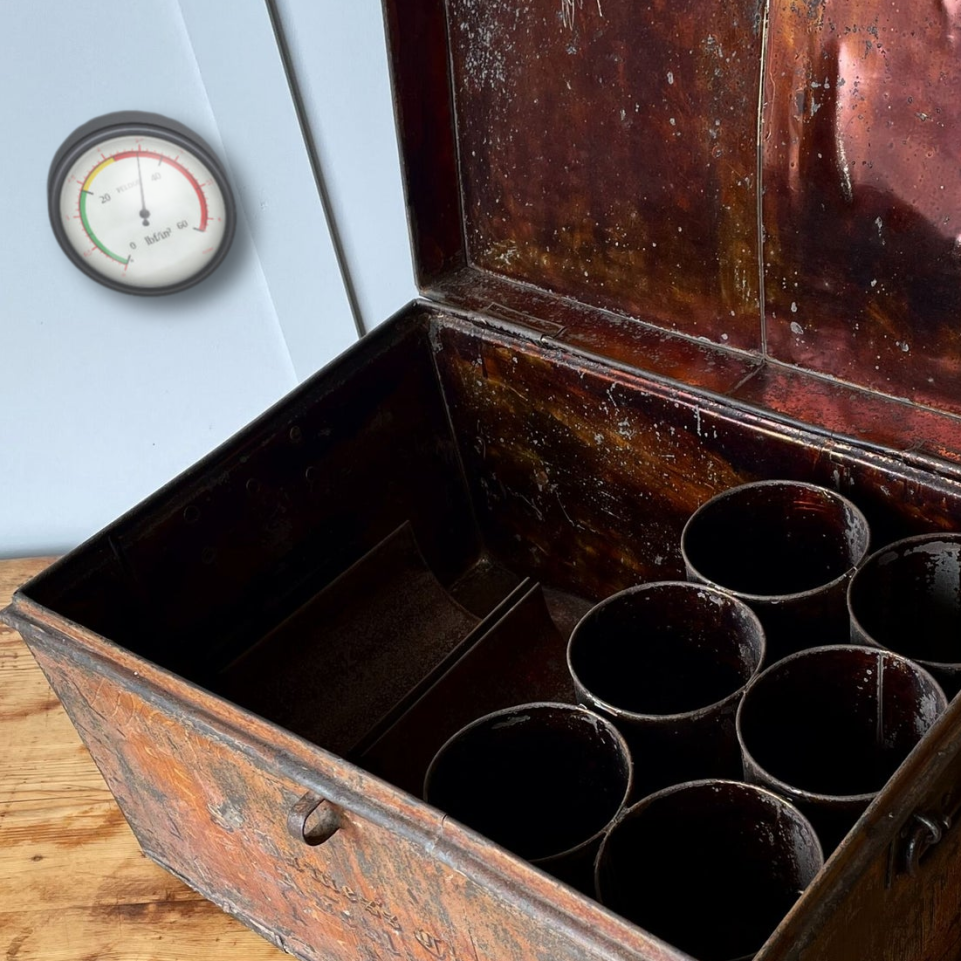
35 (psi)
